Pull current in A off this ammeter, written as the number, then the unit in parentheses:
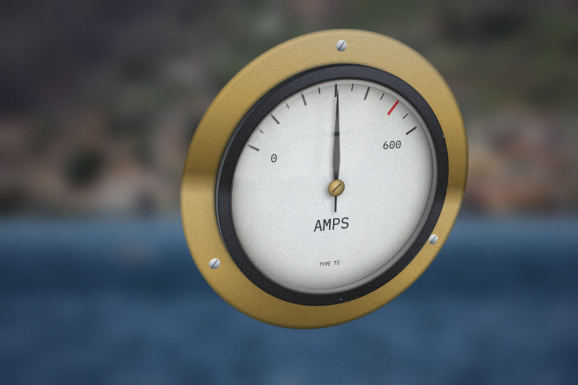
300 (A)
